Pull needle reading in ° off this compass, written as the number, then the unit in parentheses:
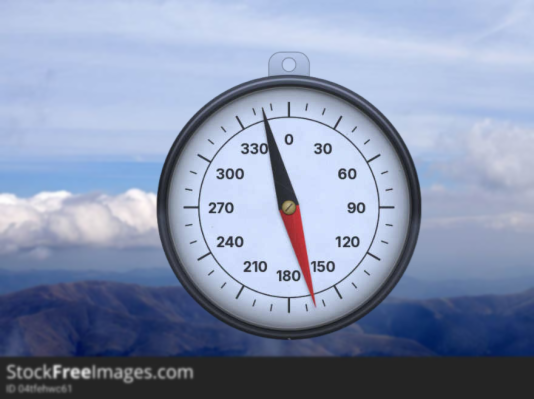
165 (°)
